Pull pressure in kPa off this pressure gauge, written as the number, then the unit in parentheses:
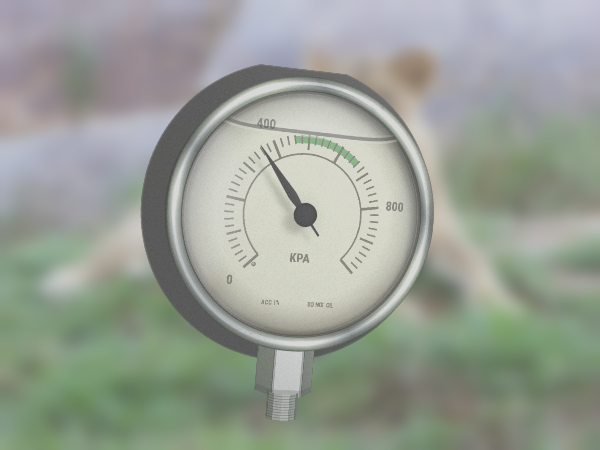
360 (kPa)
